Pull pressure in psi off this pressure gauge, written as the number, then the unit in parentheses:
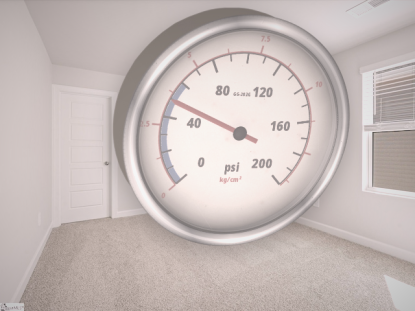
50 (psi)
